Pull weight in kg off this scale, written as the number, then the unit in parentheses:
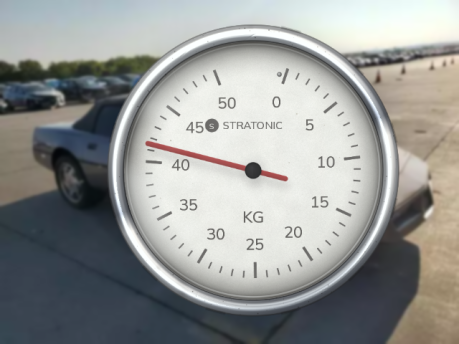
41.5 (kg)
